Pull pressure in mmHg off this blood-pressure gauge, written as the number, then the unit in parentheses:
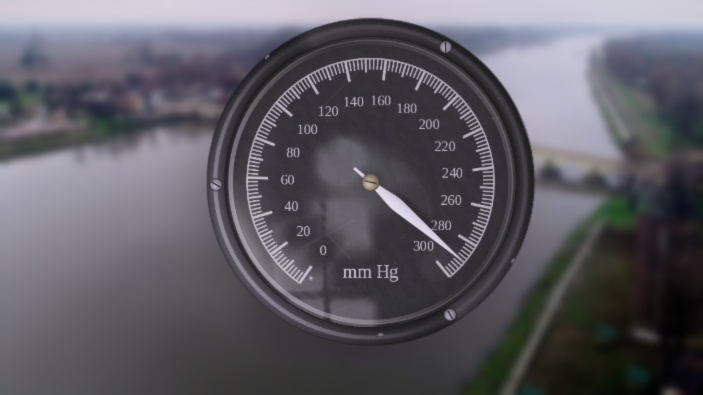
290 (mmHg)
